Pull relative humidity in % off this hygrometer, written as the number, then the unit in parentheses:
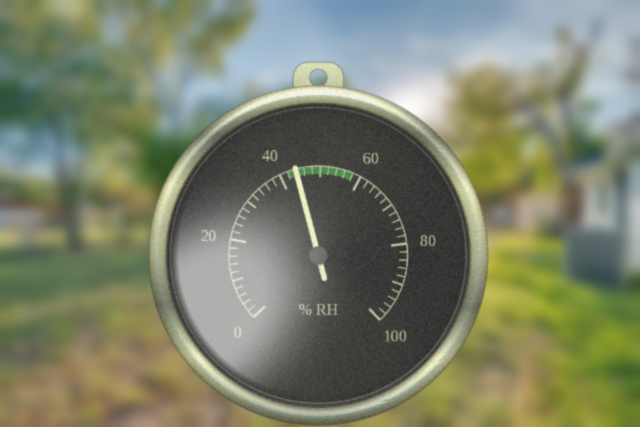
44 (%)
